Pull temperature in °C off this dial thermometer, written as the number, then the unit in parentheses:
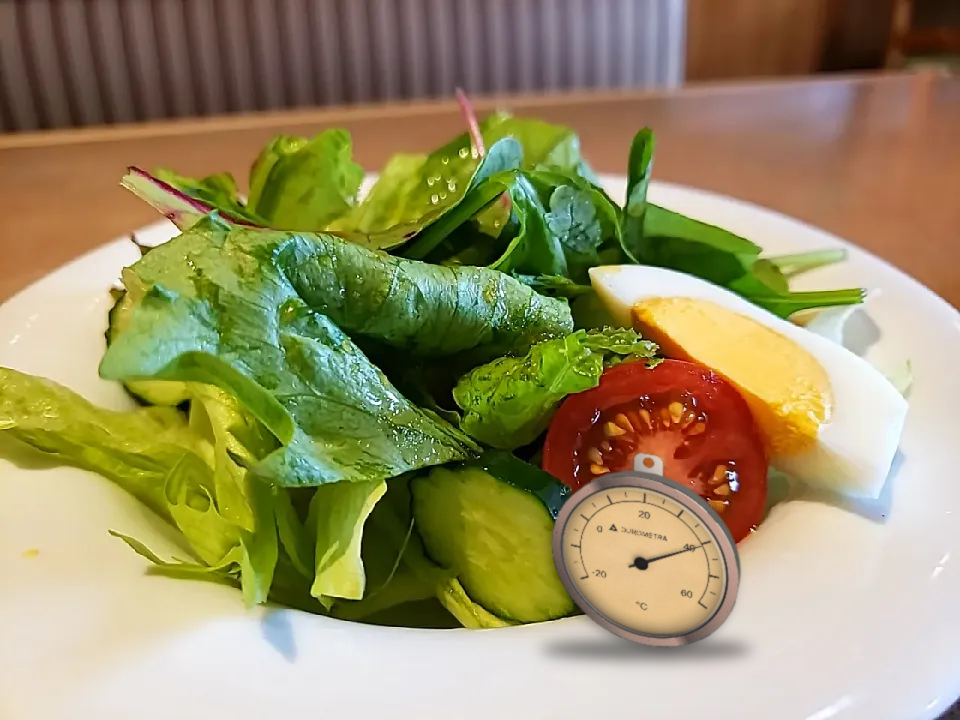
40 (°C)
